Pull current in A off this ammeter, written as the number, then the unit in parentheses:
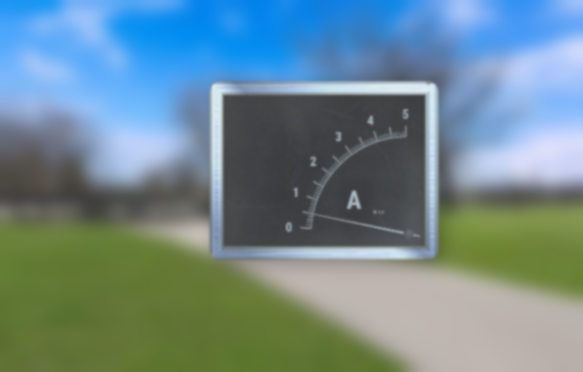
0.5 (A)
